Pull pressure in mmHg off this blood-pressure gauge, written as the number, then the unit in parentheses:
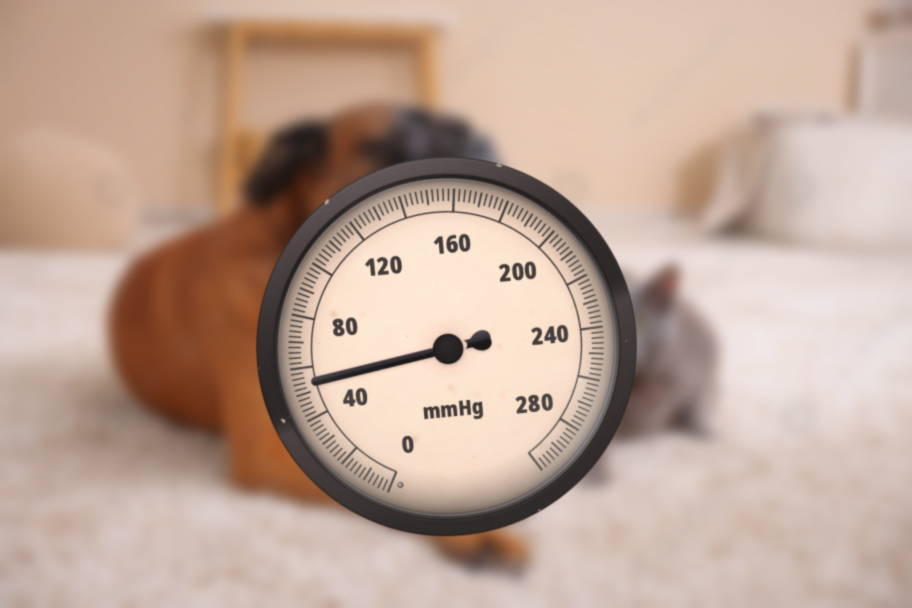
54 (mmHg)
